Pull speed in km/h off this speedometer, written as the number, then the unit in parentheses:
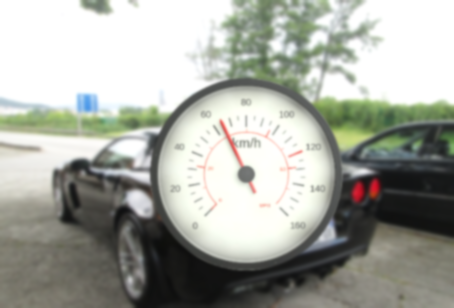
65 (km/h)
